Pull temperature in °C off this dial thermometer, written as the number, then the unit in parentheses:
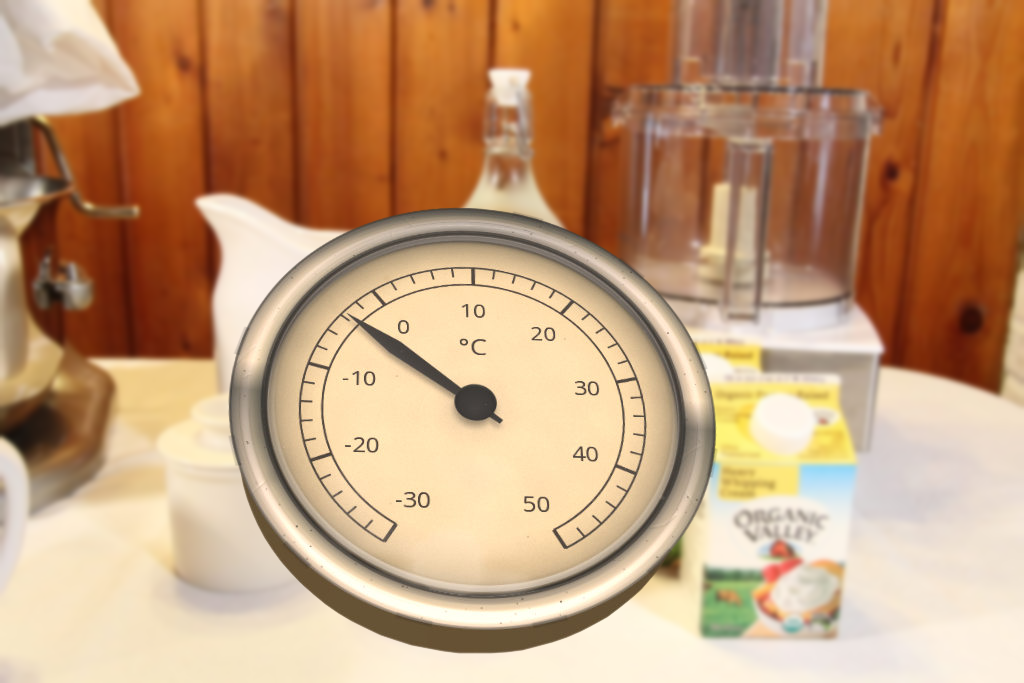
-4 (°C)
